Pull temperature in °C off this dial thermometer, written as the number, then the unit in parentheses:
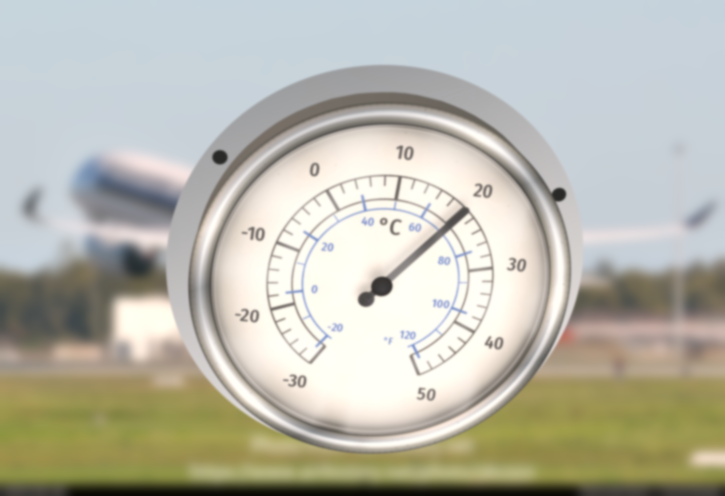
20 (°C)
